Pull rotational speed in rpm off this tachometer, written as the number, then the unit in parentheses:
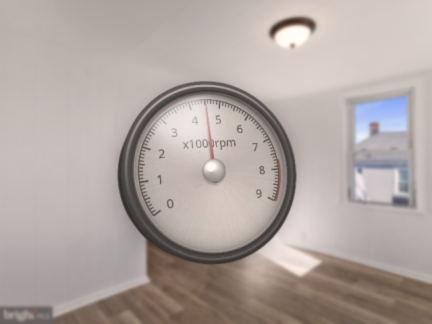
4500 (rpm)
